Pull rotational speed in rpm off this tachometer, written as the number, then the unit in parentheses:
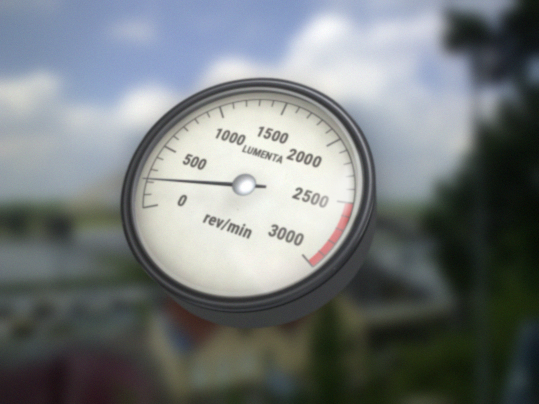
200 (rpm)
